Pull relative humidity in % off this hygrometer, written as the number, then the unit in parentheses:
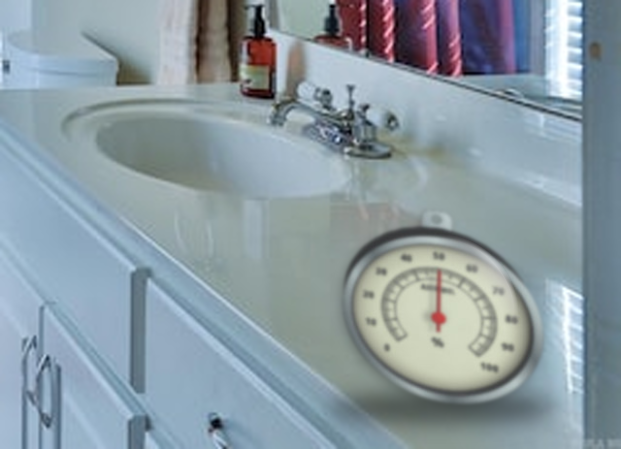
50 (%)
